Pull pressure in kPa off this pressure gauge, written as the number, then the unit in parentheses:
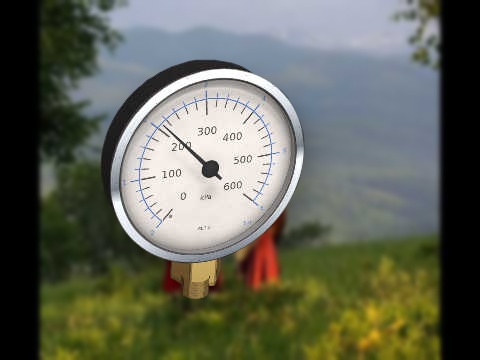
210 (kPa)
